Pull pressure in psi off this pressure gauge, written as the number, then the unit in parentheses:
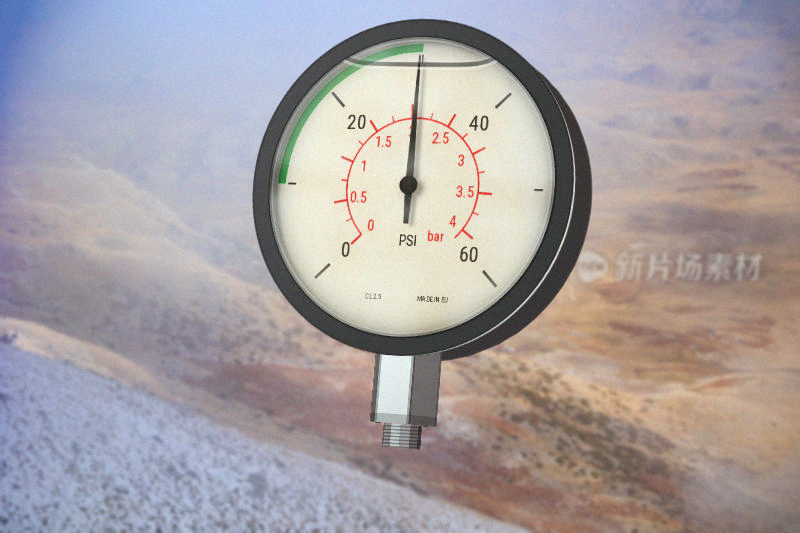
30 (psi)
